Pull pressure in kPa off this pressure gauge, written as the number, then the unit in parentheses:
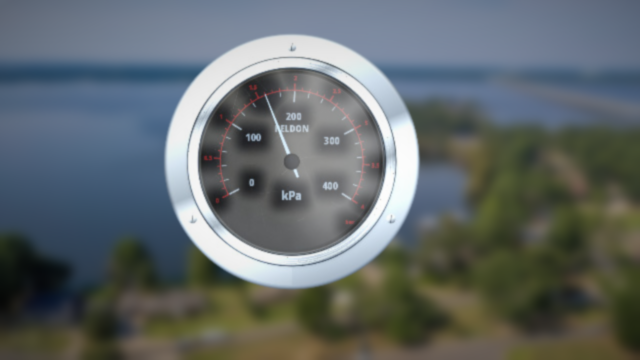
160 (kPa)
